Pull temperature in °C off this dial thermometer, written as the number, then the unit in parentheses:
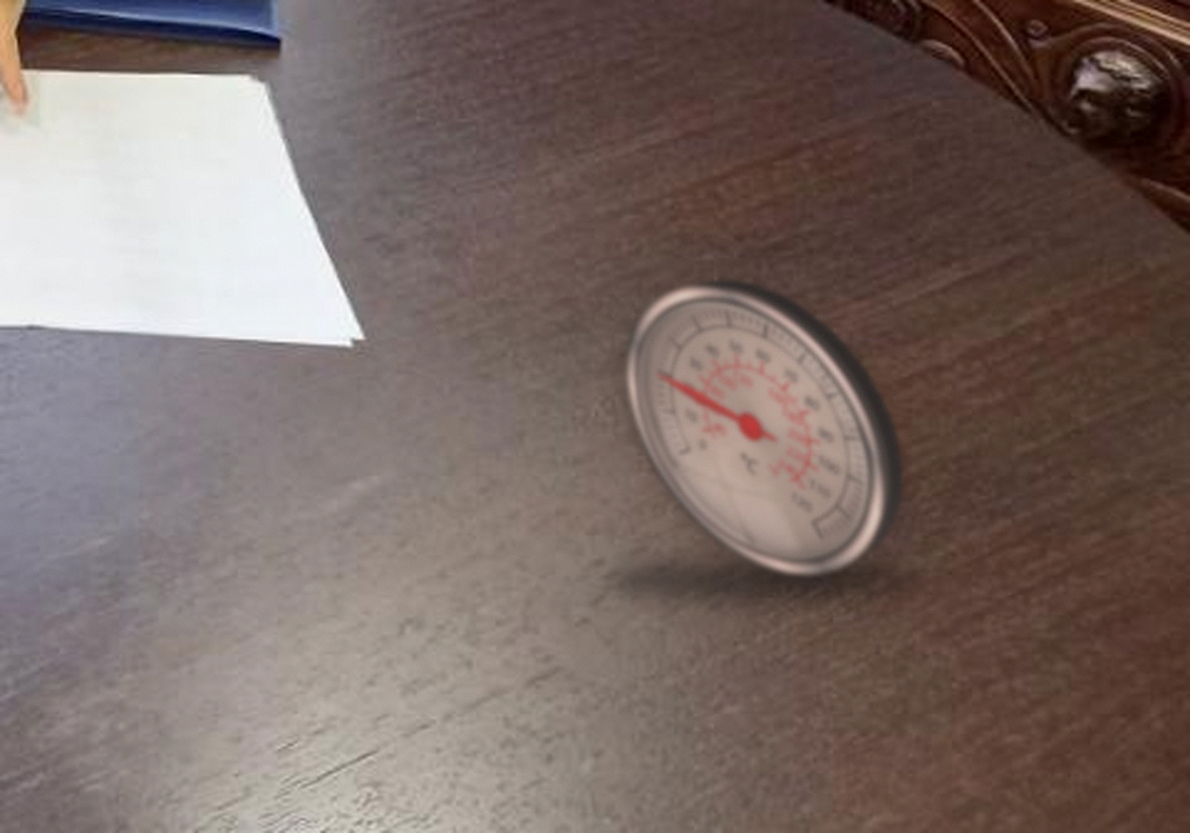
20 (°C)
